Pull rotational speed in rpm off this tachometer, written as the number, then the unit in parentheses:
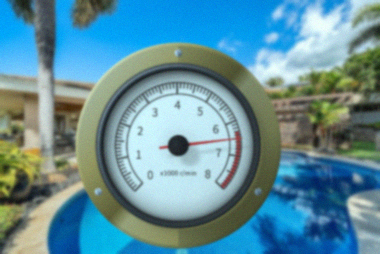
6500 (rpm)
